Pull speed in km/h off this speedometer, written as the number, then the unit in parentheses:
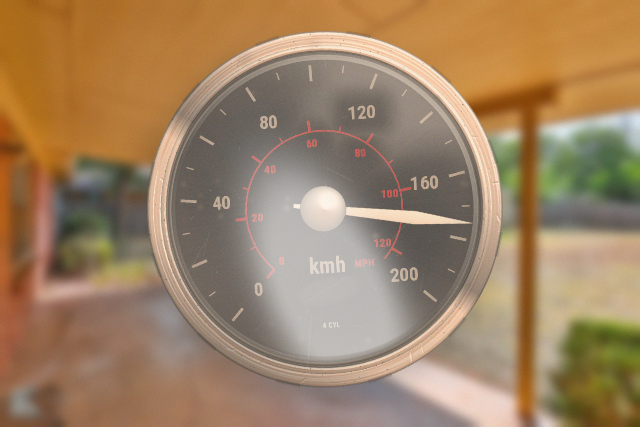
175 (km/h)
